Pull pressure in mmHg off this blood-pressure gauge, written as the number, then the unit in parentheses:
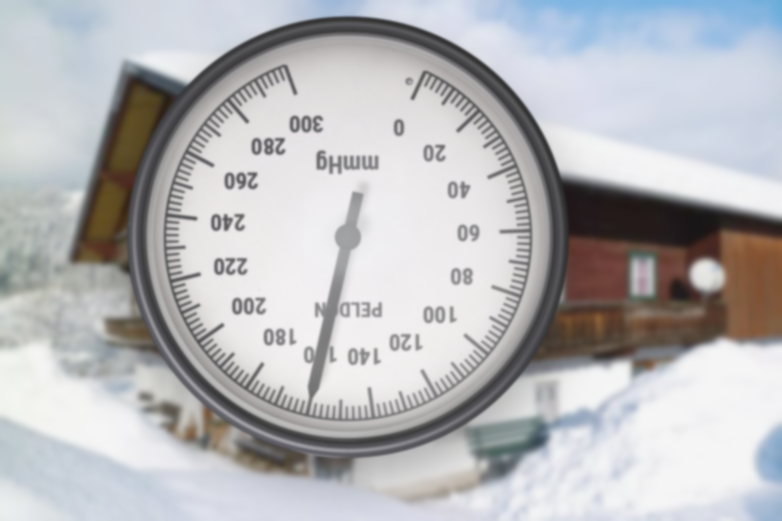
160 (mmHg)
